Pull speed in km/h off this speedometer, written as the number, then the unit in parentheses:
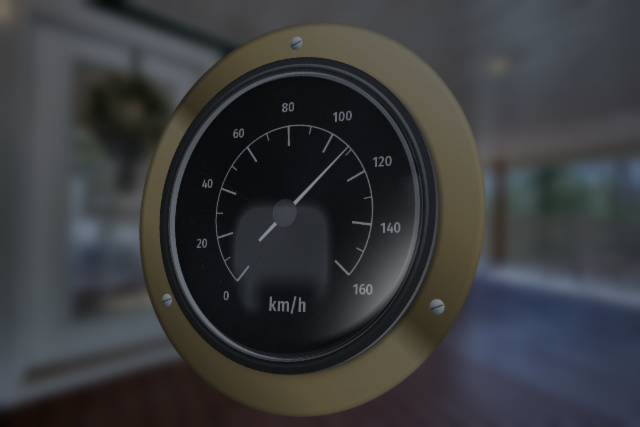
110 (km/h)
